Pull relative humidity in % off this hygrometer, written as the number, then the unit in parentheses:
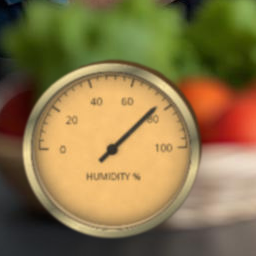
76 (%)
